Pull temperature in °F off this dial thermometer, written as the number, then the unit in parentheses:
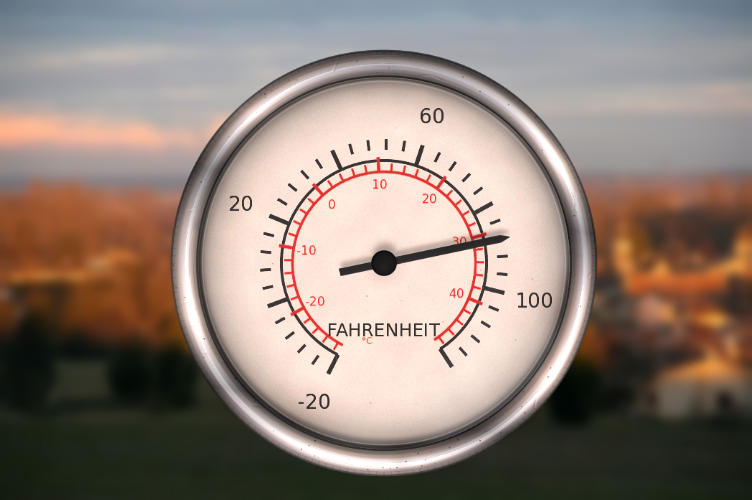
88 (°F)
